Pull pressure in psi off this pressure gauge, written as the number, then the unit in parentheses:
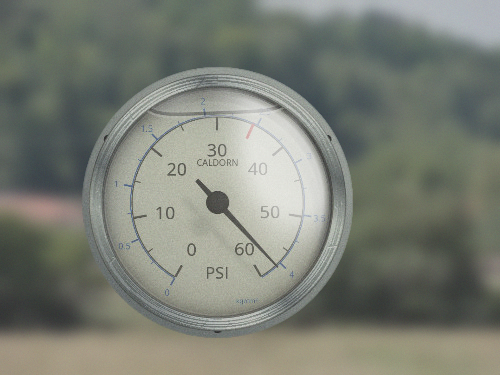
57.5 (psi)
